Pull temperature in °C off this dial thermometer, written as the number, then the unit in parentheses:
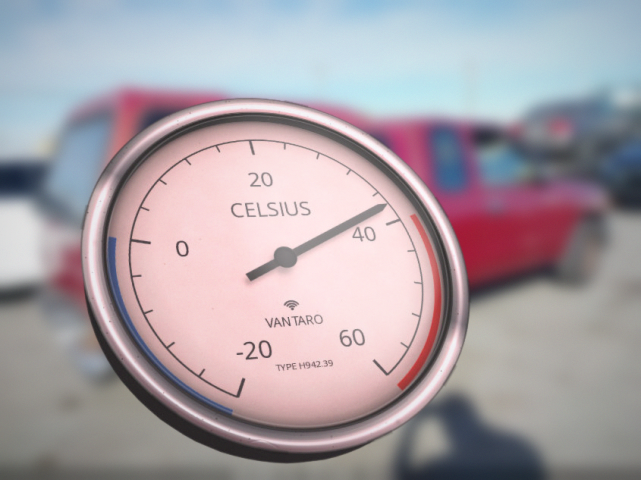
38 (°C)
